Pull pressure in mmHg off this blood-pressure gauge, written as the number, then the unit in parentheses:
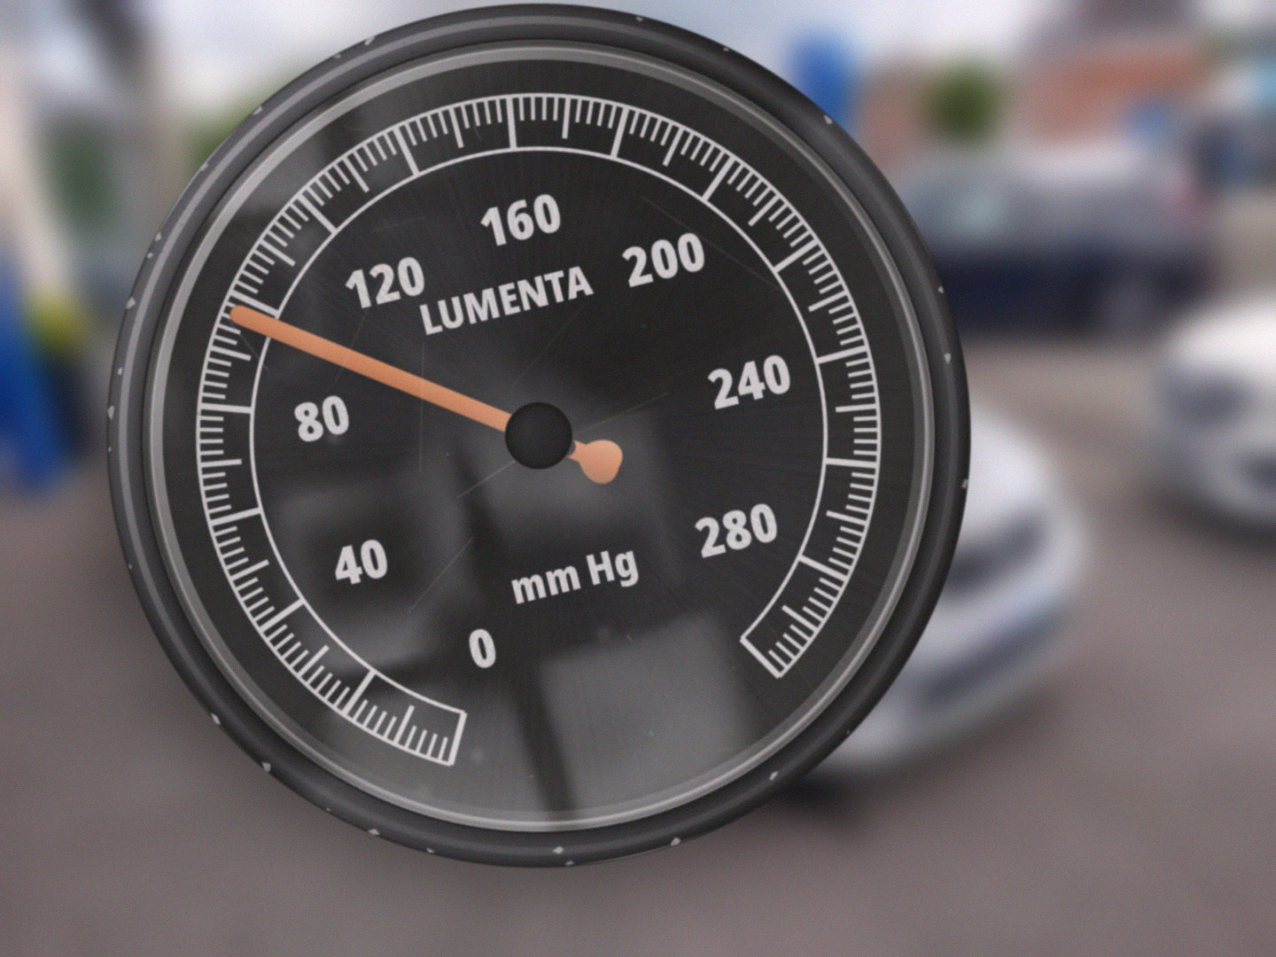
97 (mmHg)
